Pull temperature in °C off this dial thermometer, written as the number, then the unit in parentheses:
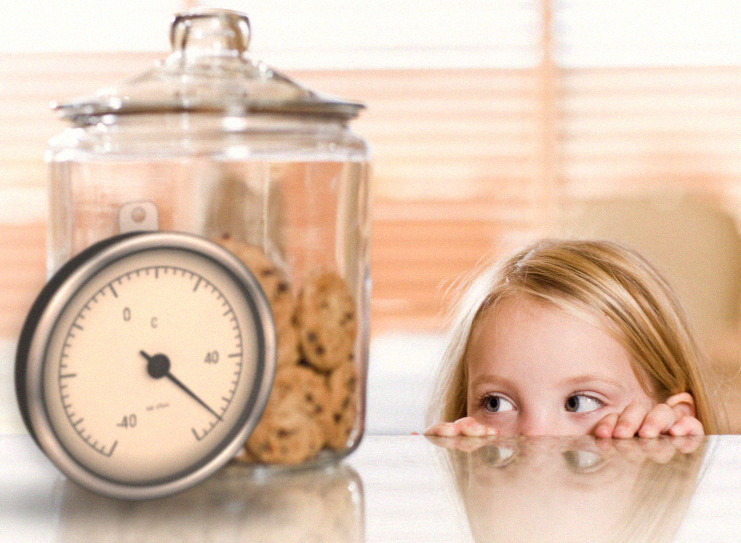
54 (°C)
